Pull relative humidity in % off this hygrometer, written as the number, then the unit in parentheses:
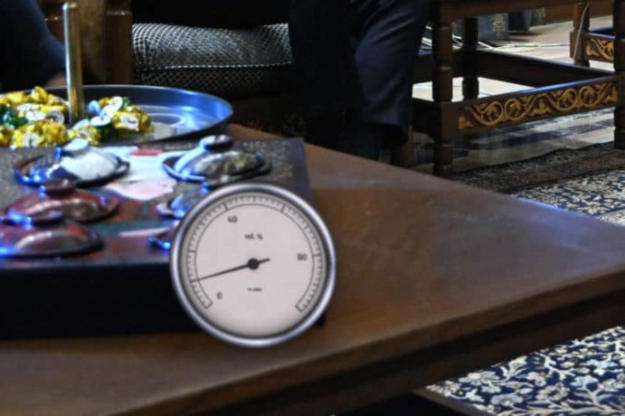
10 (%)
